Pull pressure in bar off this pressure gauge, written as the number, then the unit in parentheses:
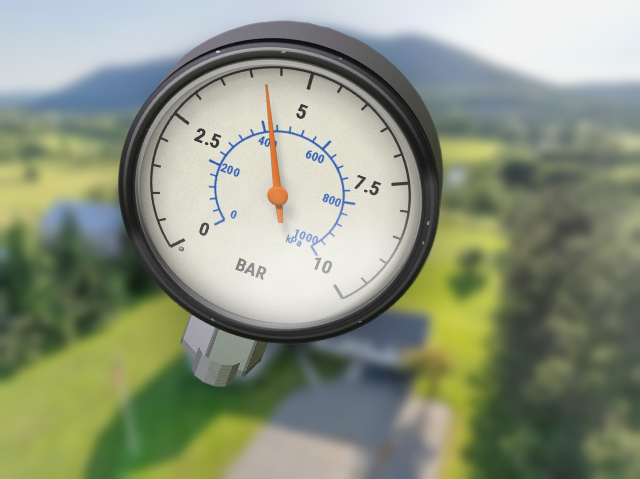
4.25 (bar)
